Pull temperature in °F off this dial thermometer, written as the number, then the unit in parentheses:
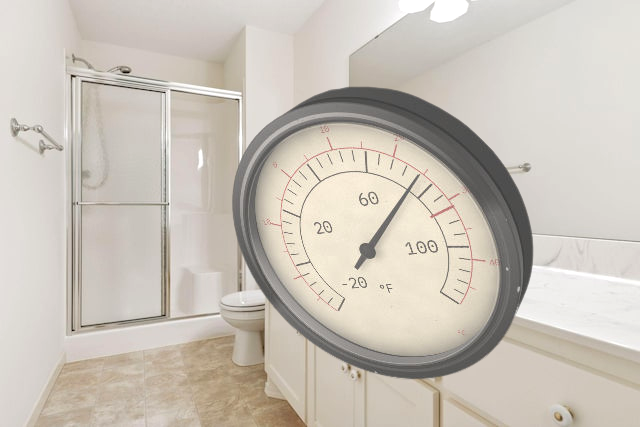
76 (°F)
